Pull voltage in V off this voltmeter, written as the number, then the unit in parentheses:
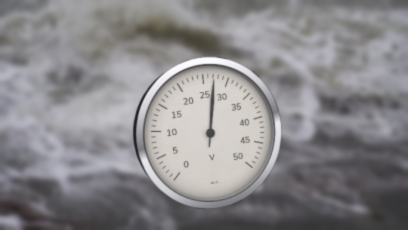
27 (V)
